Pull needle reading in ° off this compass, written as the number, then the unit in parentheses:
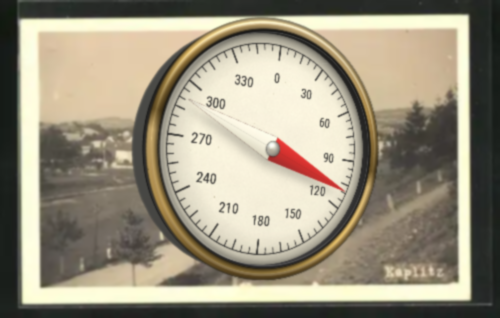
110 (°)
